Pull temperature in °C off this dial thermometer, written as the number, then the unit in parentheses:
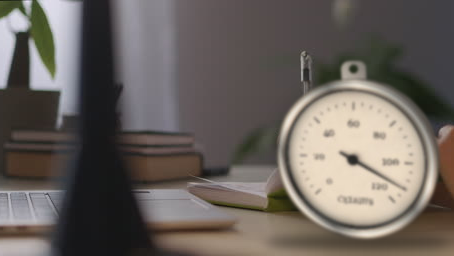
112 (°C)
